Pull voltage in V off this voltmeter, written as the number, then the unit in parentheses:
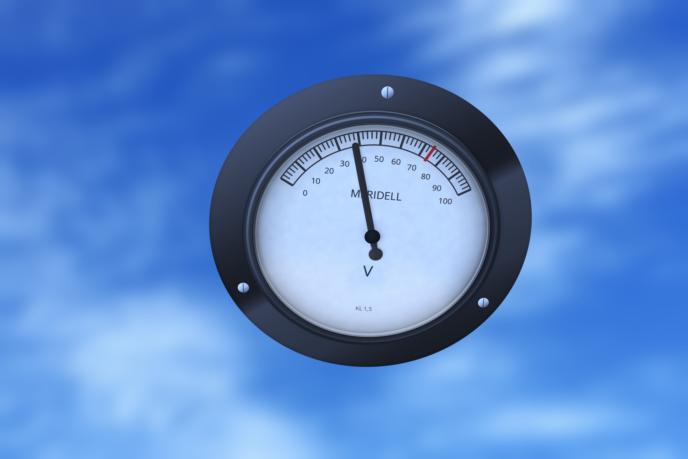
38 (V)
